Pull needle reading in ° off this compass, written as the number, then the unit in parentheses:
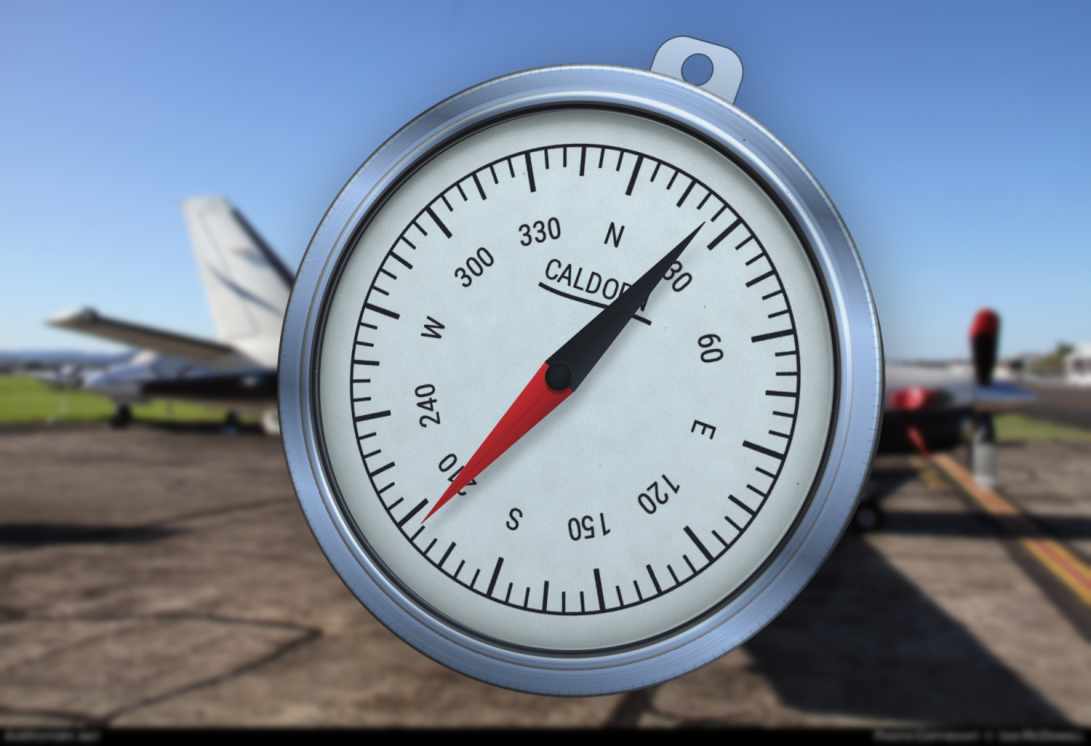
205 (°)
